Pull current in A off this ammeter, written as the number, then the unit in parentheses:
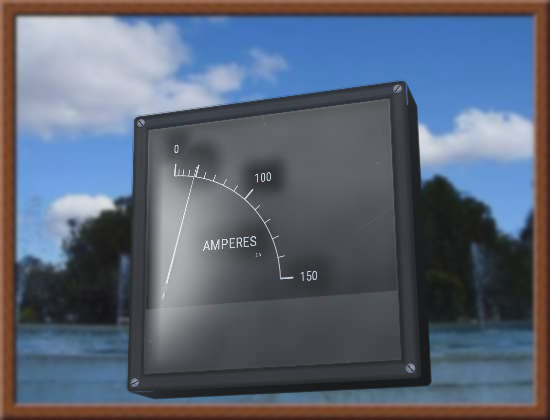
50 (A)
